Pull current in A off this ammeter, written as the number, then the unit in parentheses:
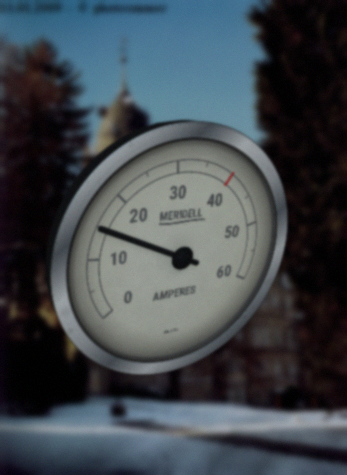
15 (A)
